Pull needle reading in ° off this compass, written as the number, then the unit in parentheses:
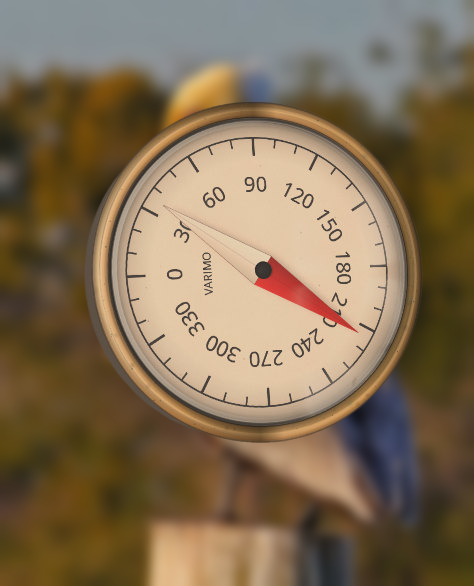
215 (°)
